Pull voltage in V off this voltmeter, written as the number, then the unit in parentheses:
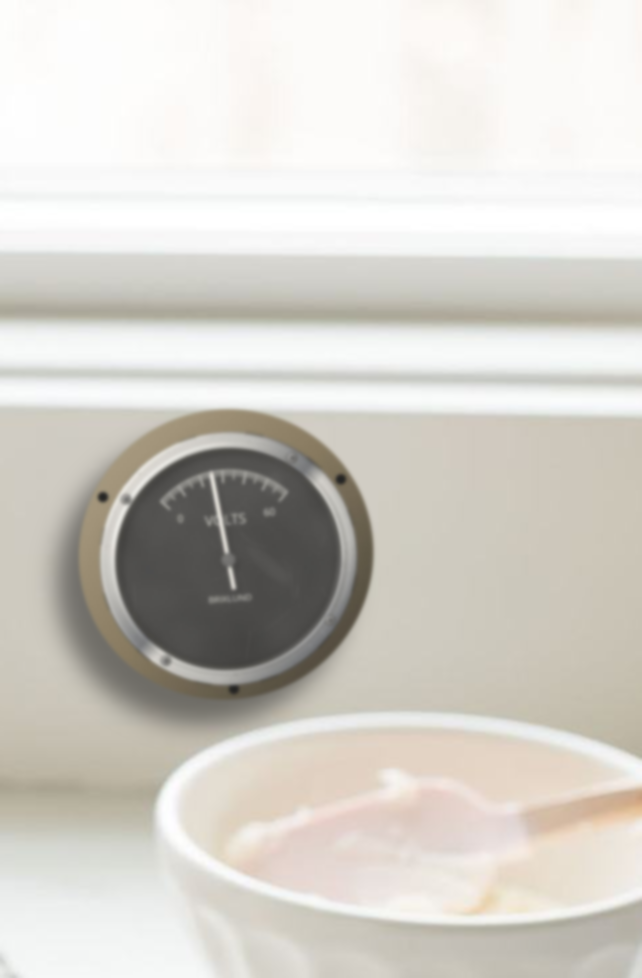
25 (V)
